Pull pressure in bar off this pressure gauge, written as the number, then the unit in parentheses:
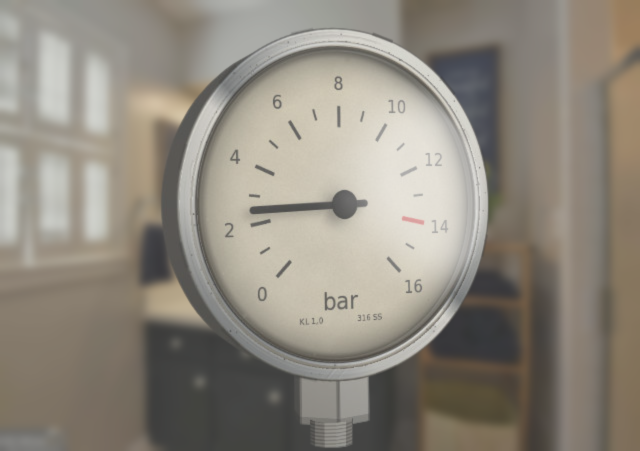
2.5 (bar)
